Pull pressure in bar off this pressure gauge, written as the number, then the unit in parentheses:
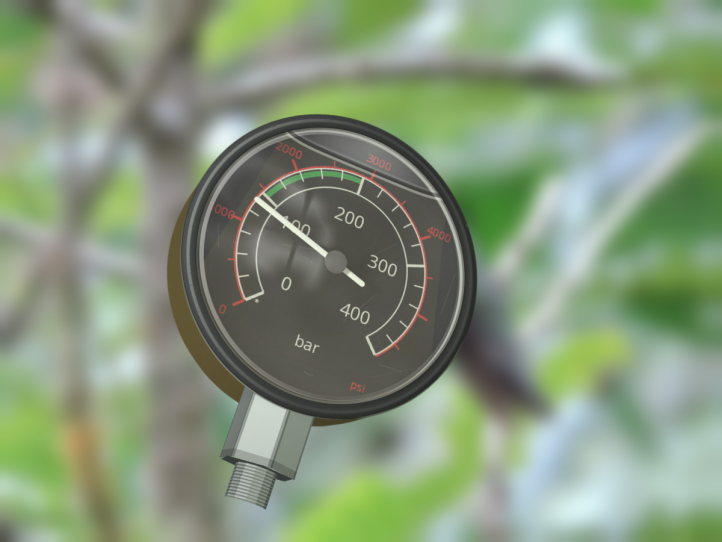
90 (bar)
